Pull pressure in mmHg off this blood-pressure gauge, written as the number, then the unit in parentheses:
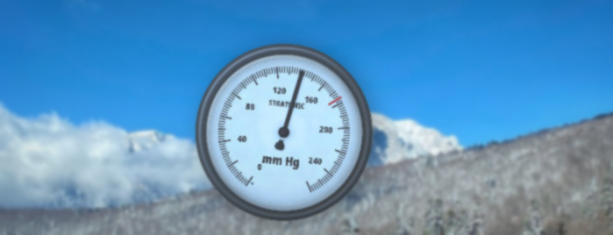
140 (mmHg)
